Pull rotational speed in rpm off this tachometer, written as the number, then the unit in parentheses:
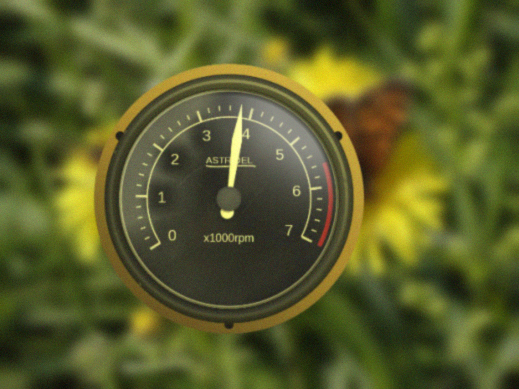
3800 (rpm)
